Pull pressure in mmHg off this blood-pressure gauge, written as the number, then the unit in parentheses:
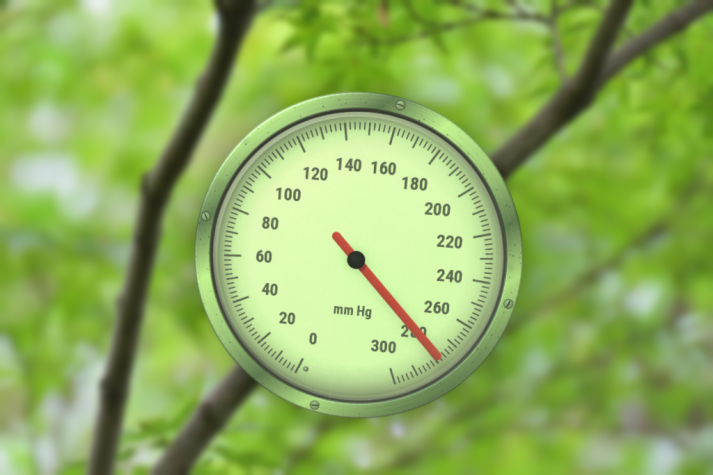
278 (mmHg)
